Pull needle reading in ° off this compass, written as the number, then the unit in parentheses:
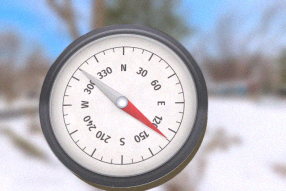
130 (°)
